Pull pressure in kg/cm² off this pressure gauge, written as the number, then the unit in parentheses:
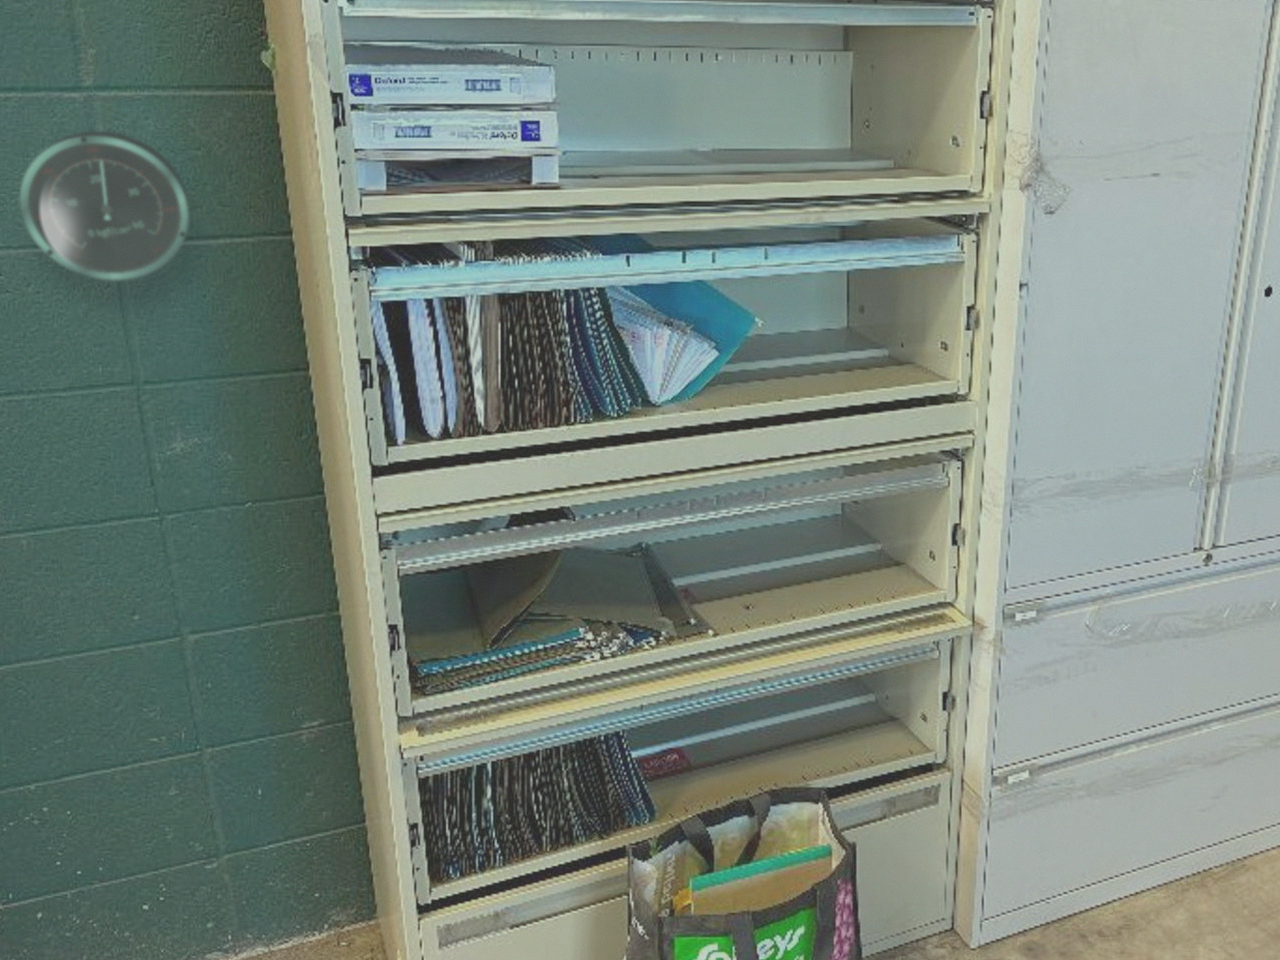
22 (kg/cm²)
